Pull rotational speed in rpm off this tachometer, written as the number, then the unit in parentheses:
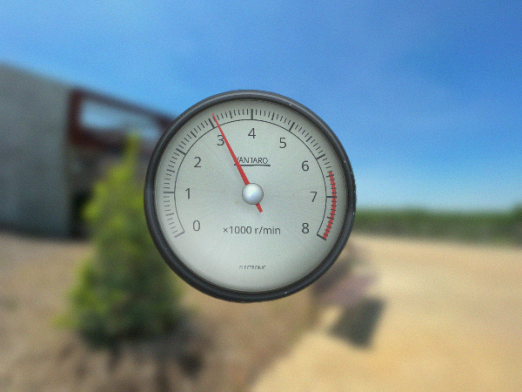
3100 (rpm)
